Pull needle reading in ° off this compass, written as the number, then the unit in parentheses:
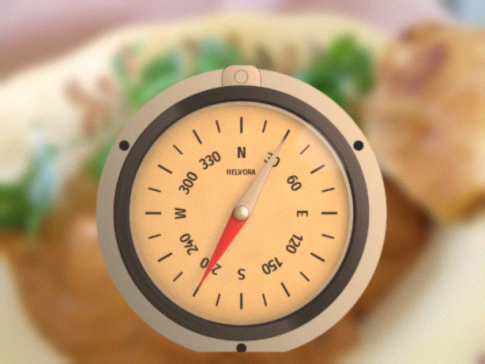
210 (°)
